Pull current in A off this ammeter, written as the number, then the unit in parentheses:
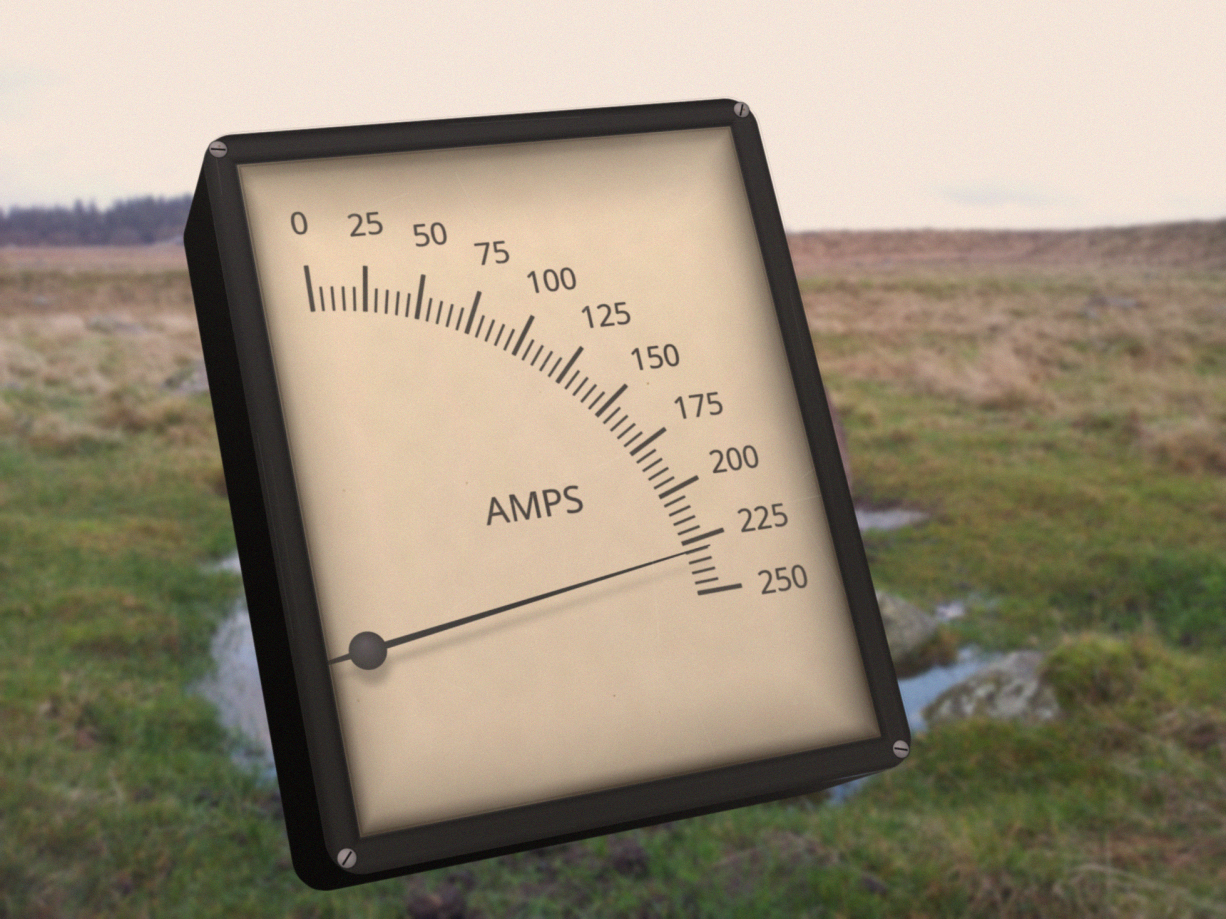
230 (A)
